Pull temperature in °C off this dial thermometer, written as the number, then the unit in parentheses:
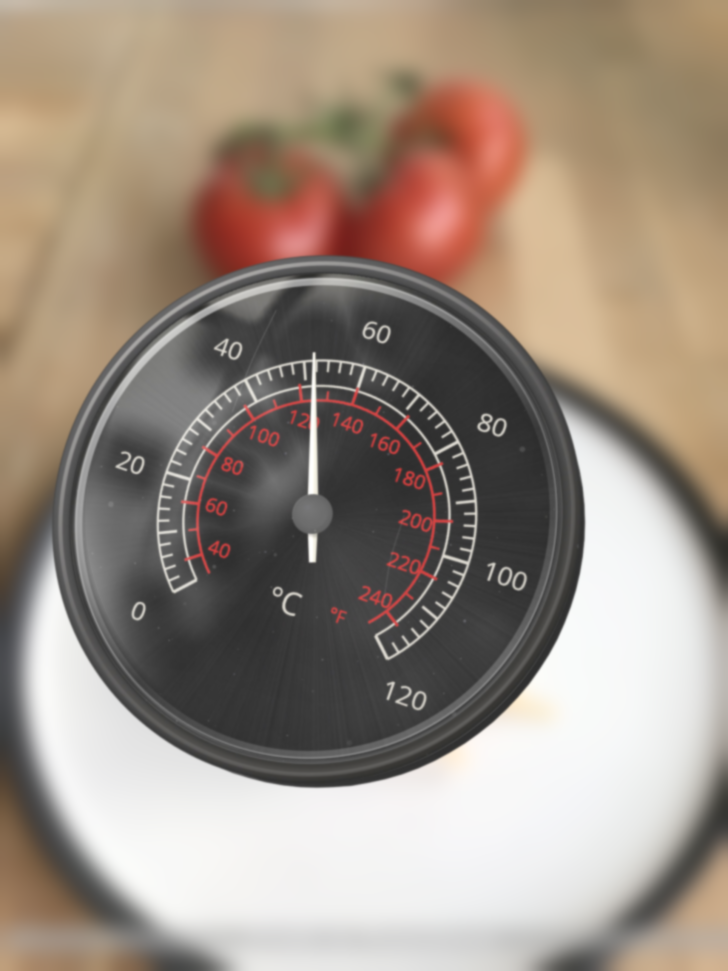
52 (°C)
